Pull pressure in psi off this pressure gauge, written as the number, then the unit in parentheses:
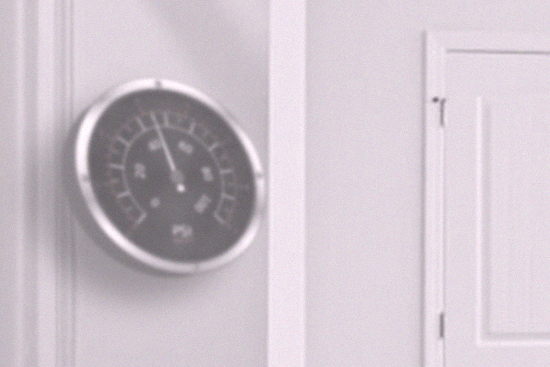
45 (psi)
